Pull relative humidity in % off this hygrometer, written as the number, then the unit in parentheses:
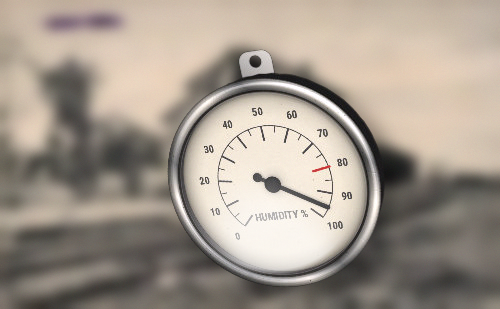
95 (%)
